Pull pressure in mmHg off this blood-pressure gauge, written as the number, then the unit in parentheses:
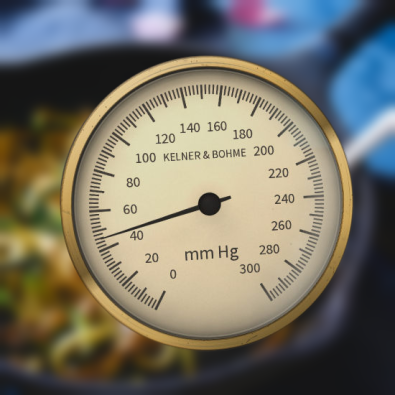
46 (mmHg)
